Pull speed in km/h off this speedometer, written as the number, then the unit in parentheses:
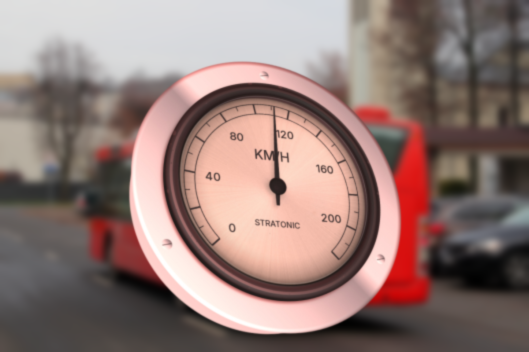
110 (km/h)
